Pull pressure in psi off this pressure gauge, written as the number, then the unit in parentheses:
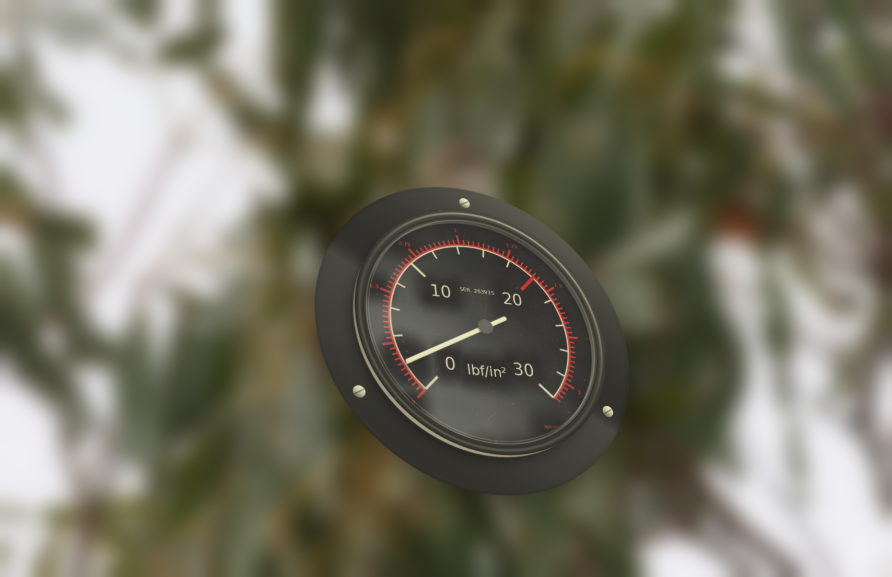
2 (psi)
